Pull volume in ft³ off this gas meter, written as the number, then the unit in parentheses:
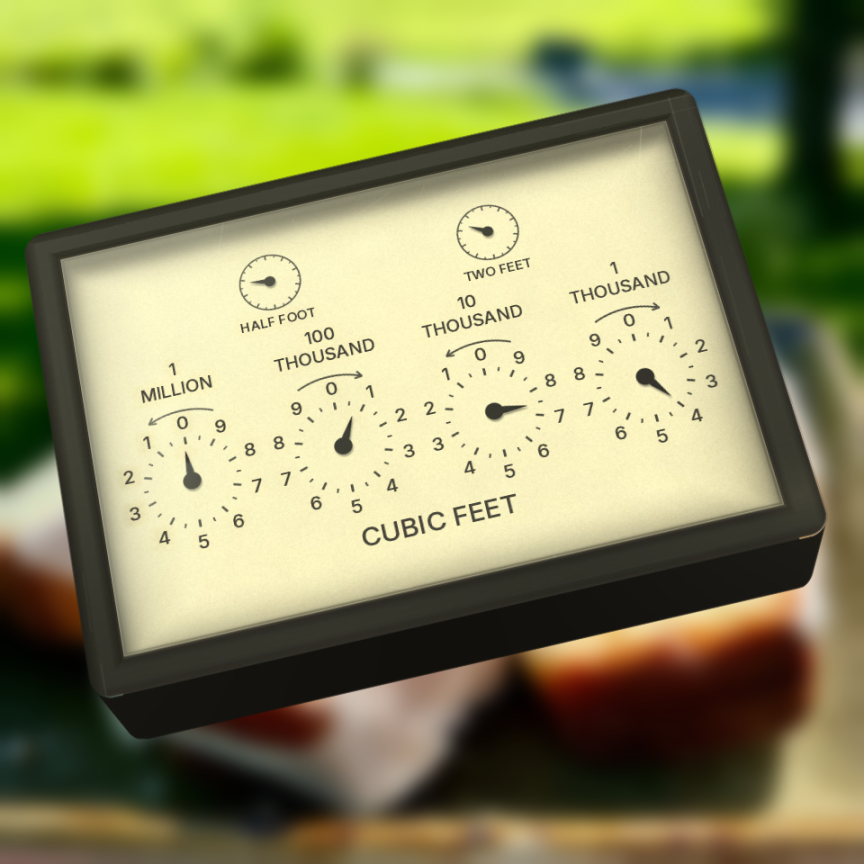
7400 (ft³)
